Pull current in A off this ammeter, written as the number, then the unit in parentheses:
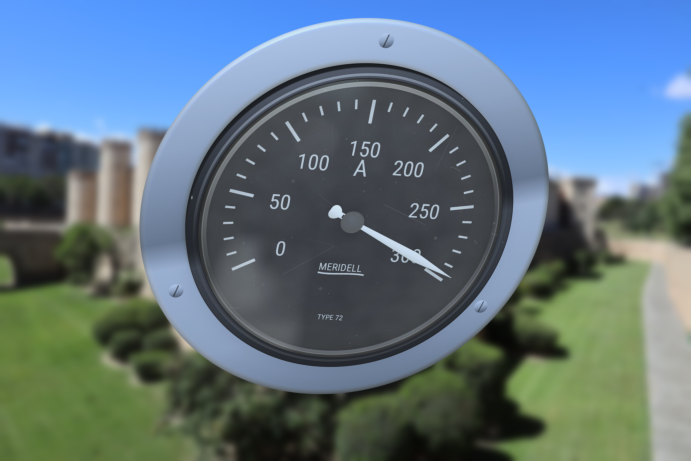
295 (A)
